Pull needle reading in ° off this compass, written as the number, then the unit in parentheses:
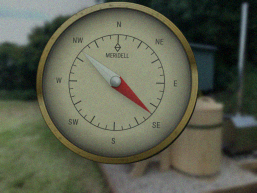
130 (°)
